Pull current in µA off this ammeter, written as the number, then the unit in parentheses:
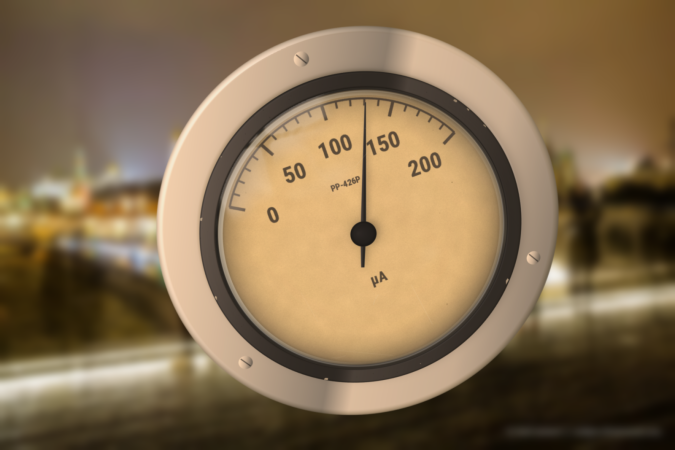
130 (µA)
